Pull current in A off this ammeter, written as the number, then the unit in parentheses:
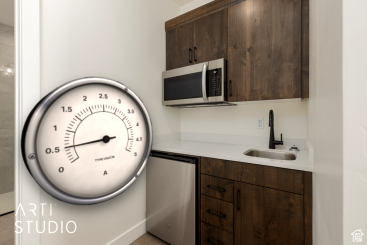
0.5 (A)
